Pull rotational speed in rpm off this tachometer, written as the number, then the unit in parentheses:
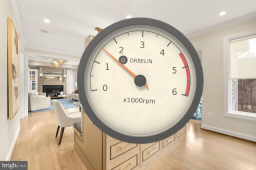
1500 (rpm)
